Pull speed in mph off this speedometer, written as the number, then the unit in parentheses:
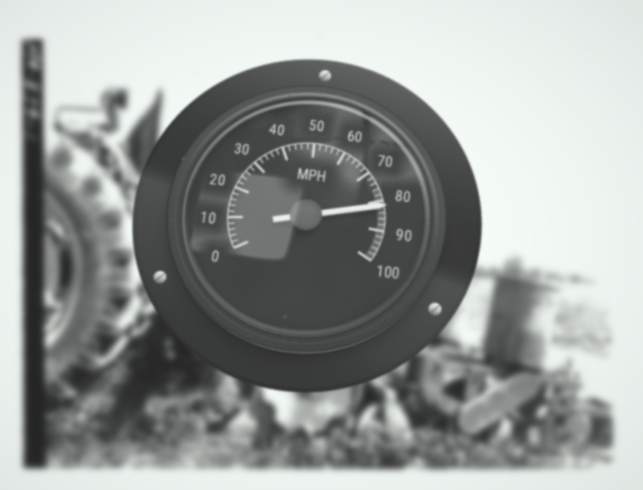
82 (mph)
